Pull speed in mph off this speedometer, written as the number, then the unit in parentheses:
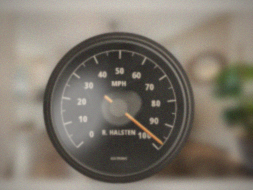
97.5 (mph)
